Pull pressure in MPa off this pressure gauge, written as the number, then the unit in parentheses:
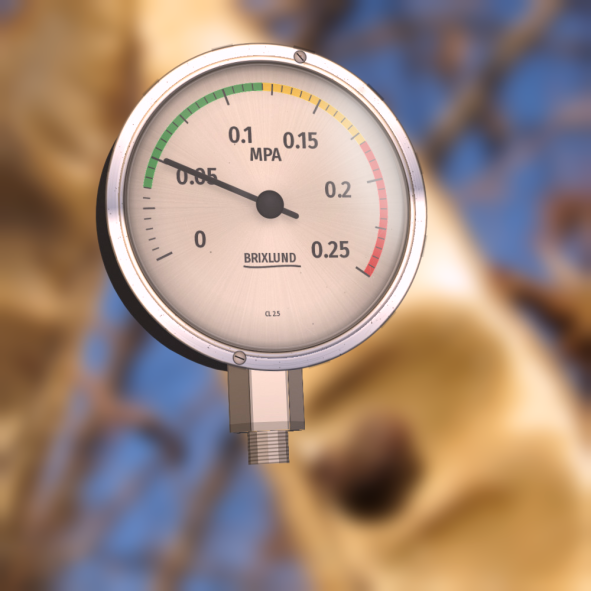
0.05 (MPa)
